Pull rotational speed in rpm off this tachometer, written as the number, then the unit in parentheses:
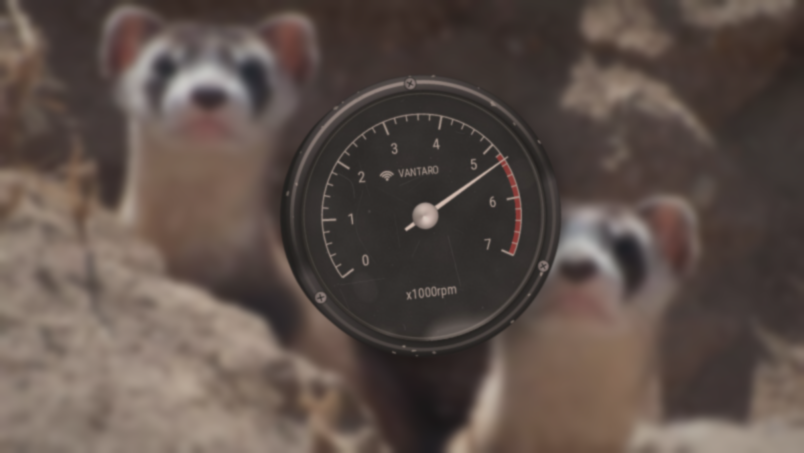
5300 (rpm)
